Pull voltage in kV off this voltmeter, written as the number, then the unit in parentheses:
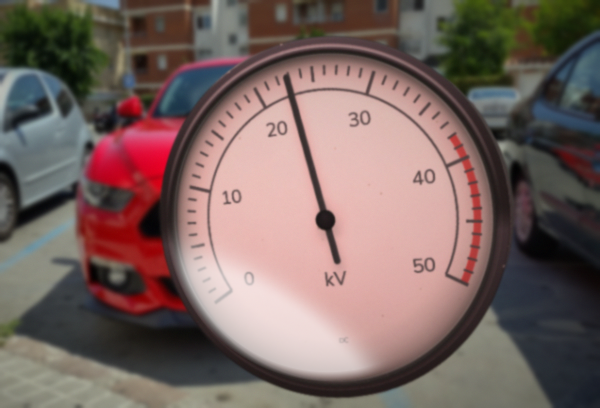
23 (kV)
